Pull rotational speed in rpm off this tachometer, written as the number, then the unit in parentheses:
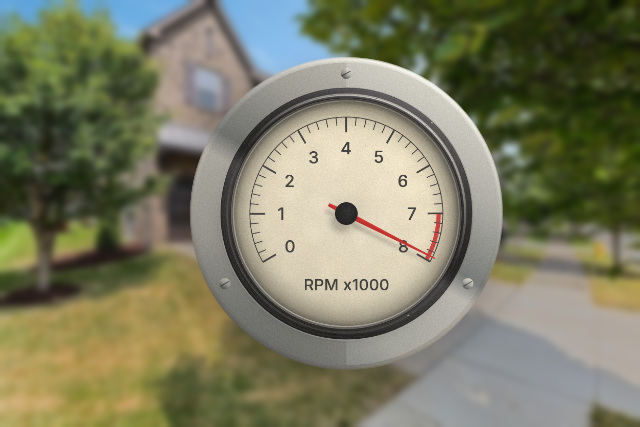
7900 (rpm)
